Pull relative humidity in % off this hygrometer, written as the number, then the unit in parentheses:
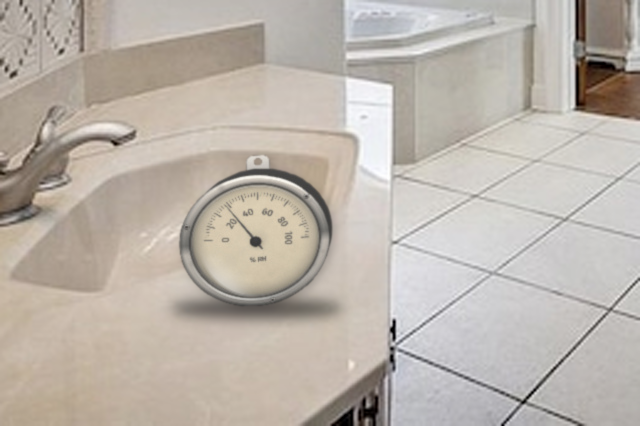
30 (%)
